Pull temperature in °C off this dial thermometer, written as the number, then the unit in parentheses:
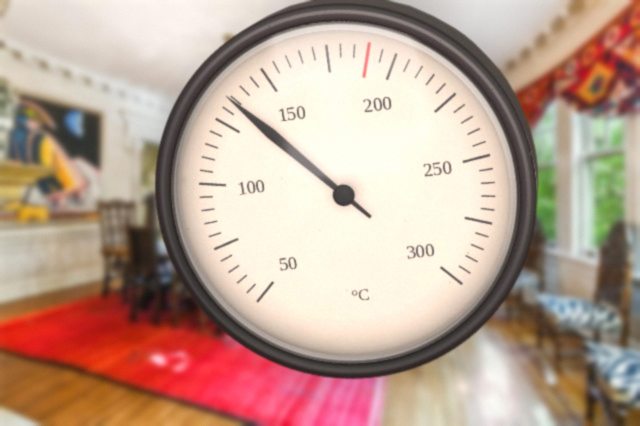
135 (°C)
